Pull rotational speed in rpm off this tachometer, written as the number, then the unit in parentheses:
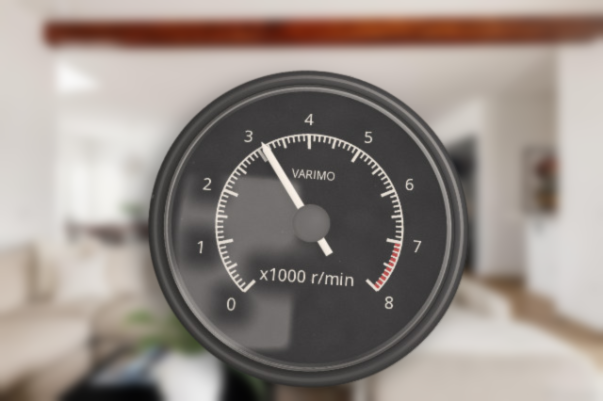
3100 (rpm)
